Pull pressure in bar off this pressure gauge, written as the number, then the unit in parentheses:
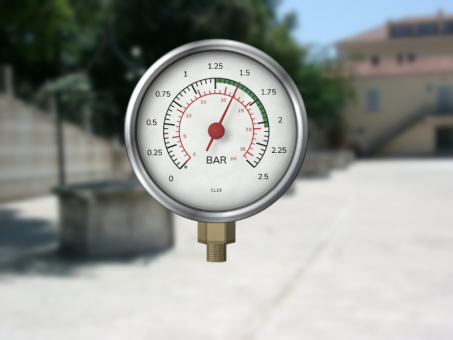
1.5 (bar)
